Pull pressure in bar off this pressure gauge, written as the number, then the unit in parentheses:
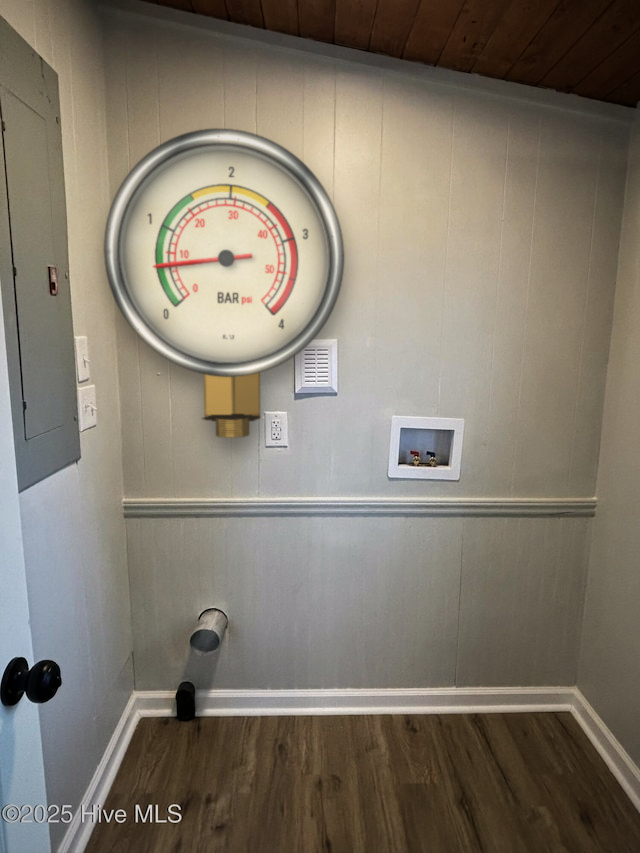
0.5 (bar)
